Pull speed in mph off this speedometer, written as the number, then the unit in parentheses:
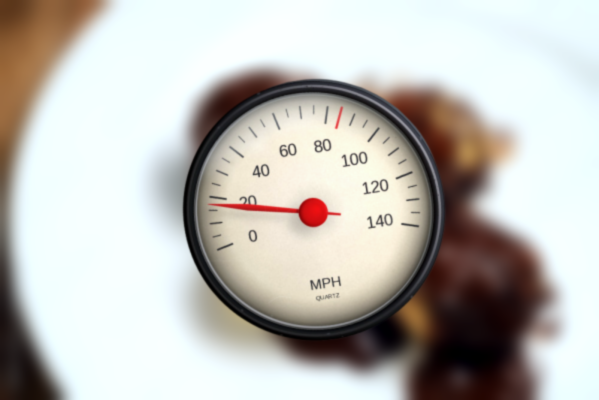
17.5 (mph)
